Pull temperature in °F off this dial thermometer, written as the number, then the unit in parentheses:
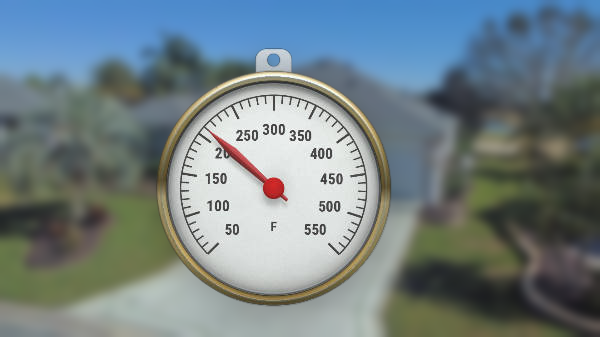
210 (°F)
